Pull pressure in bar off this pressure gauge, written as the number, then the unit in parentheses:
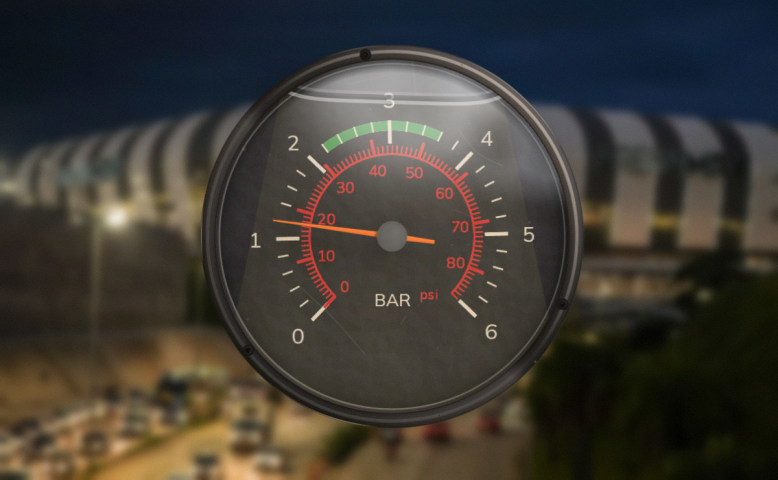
1.2 (bar)
